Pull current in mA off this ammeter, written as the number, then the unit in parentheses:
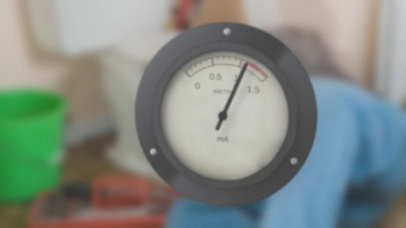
1.1 (mA)
